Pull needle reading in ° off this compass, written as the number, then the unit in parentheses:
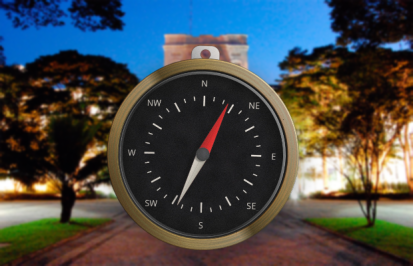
25 (°)
